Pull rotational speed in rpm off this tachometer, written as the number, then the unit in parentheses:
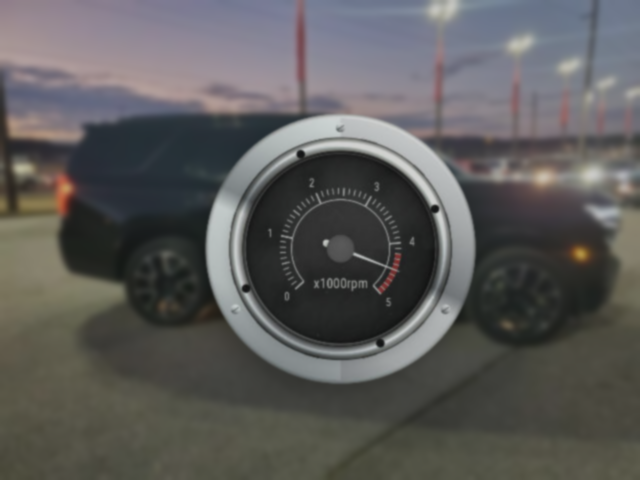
4500 (rpm)
